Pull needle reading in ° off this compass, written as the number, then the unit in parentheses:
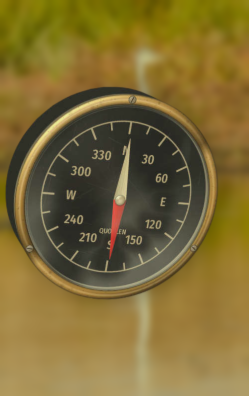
180 (°)
